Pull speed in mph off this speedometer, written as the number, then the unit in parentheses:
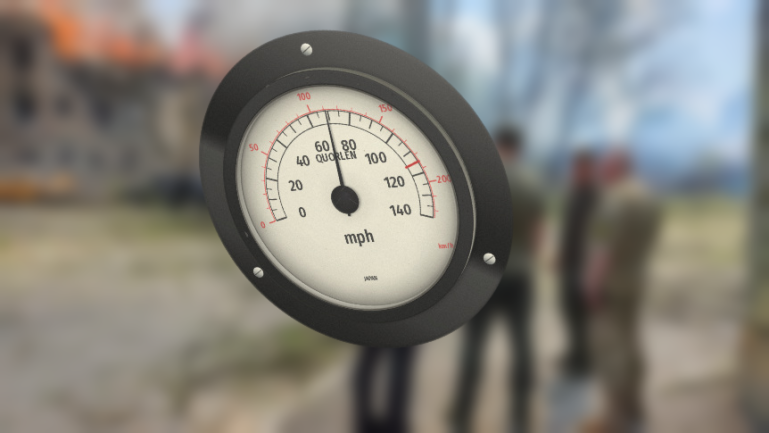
70 (mph)
